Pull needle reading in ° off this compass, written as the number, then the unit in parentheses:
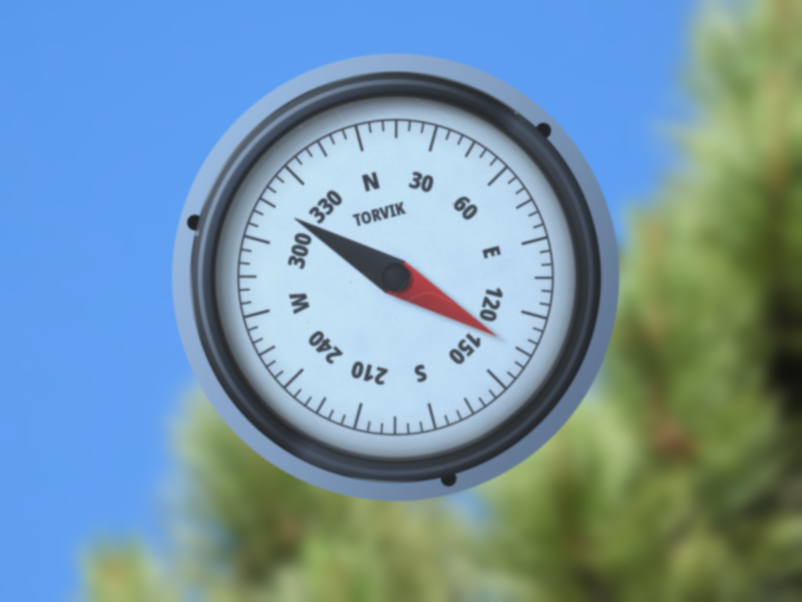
135 (°)
